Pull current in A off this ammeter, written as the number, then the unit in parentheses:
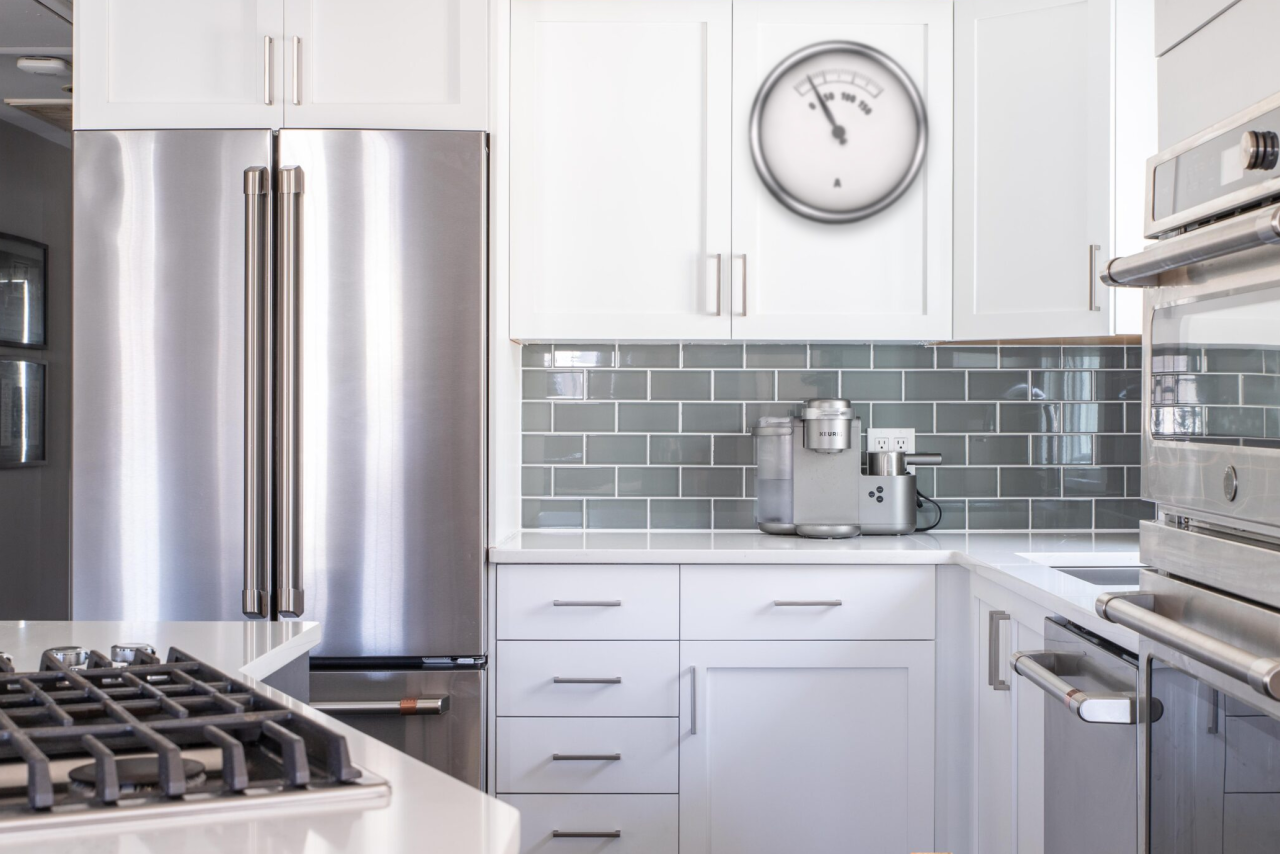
25 (A)
